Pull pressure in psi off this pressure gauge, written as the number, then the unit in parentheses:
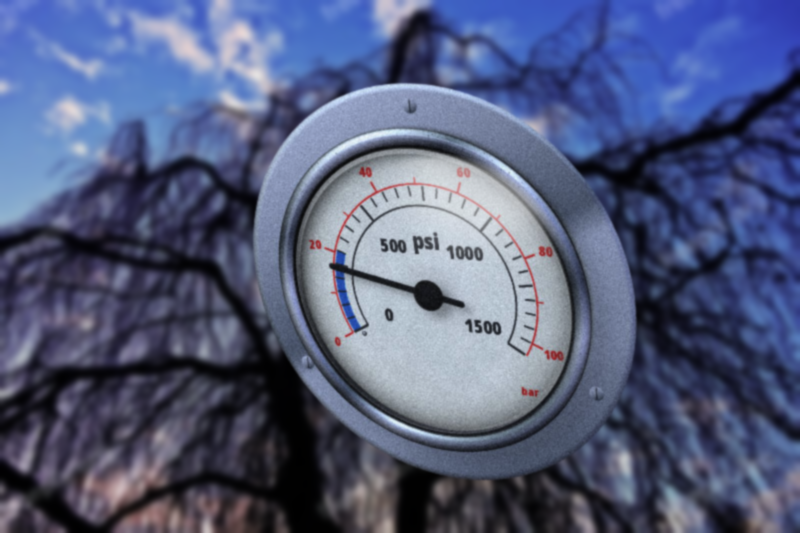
250 (psi)
